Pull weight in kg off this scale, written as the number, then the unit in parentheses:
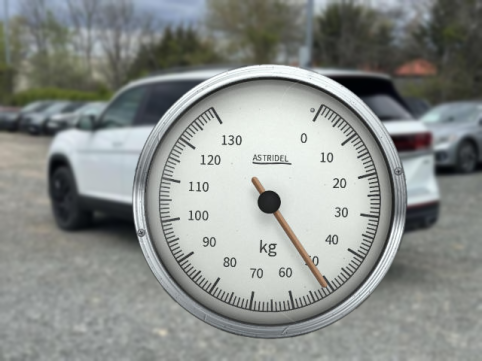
51 (kg)
